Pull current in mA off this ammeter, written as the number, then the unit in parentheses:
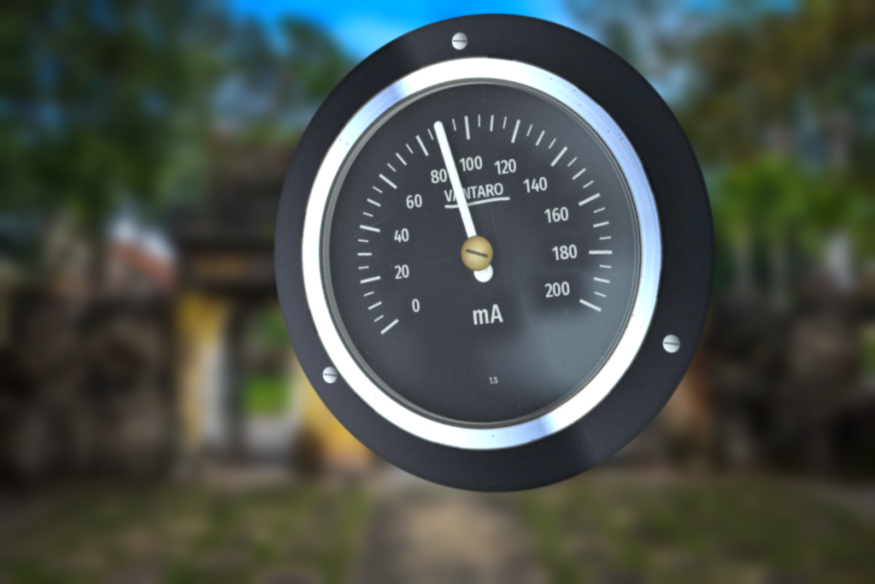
90 (mA)
